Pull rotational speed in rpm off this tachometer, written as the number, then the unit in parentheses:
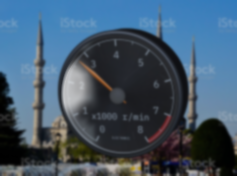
2750 (rpm)
